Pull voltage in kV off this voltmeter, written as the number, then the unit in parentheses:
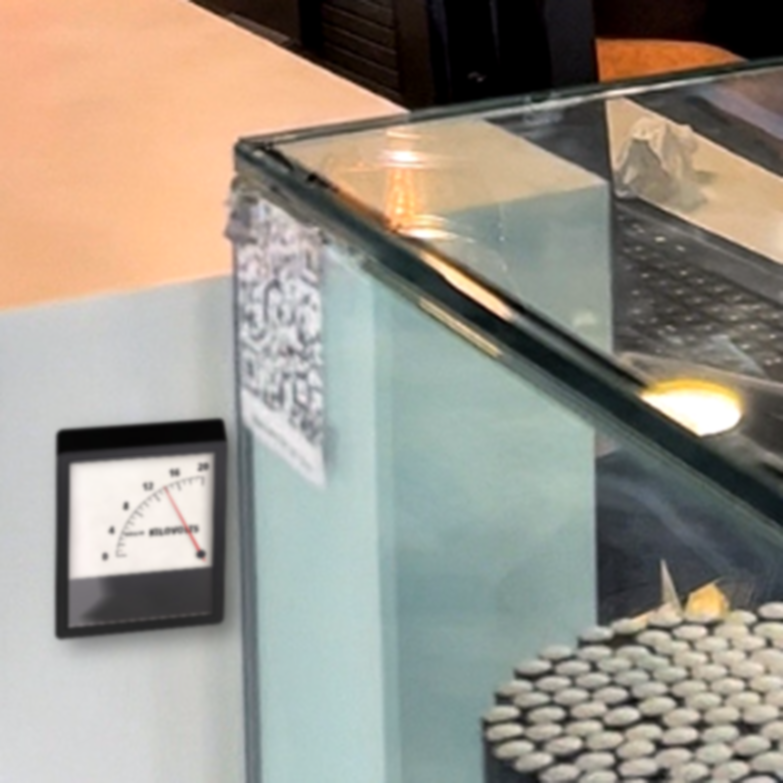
14 (kV)
